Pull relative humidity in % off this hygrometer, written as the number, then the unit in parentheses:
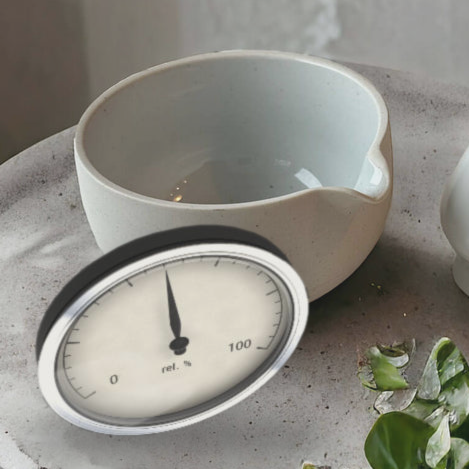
48 (%)
